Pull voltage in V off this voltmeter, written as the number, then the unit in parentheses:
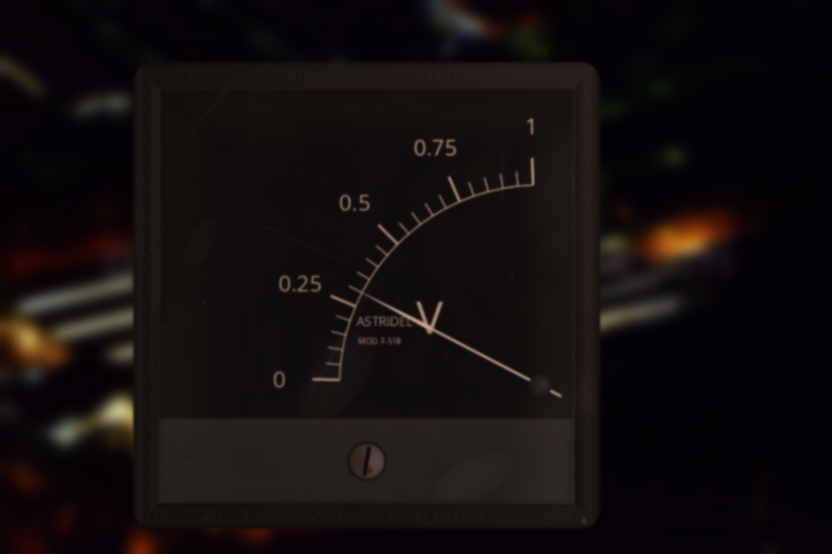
0.3 (V)
